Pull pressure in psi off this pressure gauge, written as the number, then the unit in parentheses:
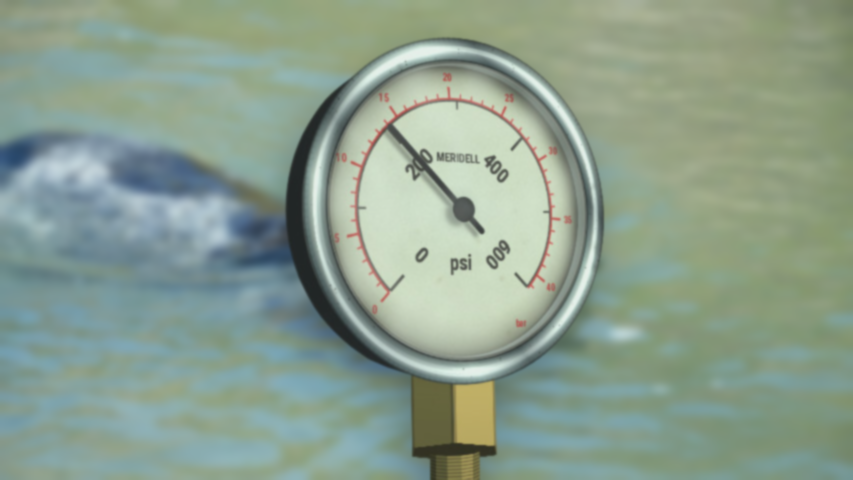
200 (psi)
